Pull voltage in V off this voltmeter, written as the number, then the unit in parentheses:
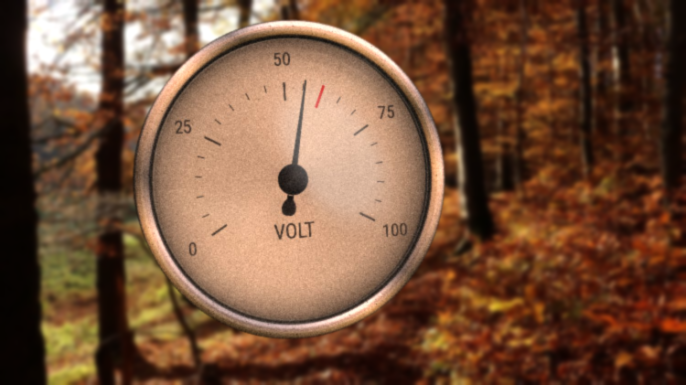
55 (V)
